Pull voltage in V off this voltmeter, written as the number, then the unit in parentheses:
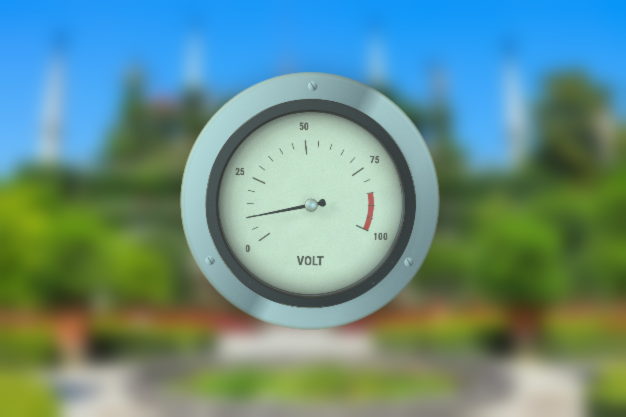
10 (V)
